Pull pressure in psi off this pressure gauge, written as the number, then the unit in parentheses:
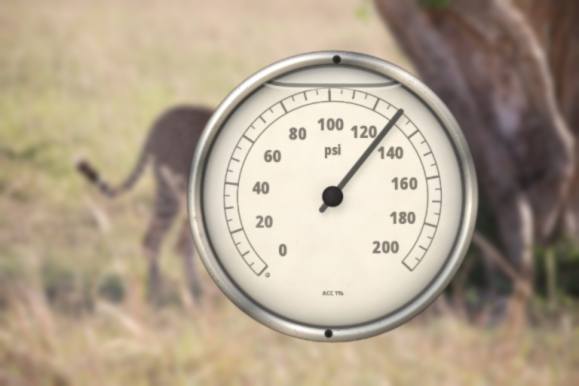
130 (psi)
